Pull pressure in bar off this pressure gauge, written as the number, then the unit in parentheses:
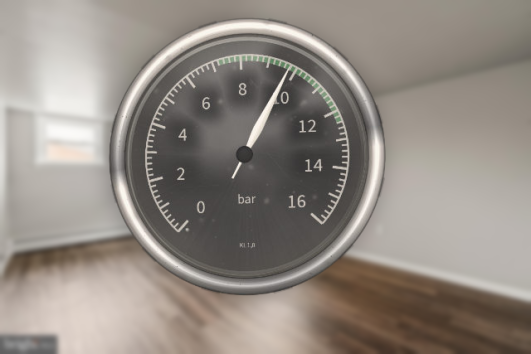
9.8 (bar)
